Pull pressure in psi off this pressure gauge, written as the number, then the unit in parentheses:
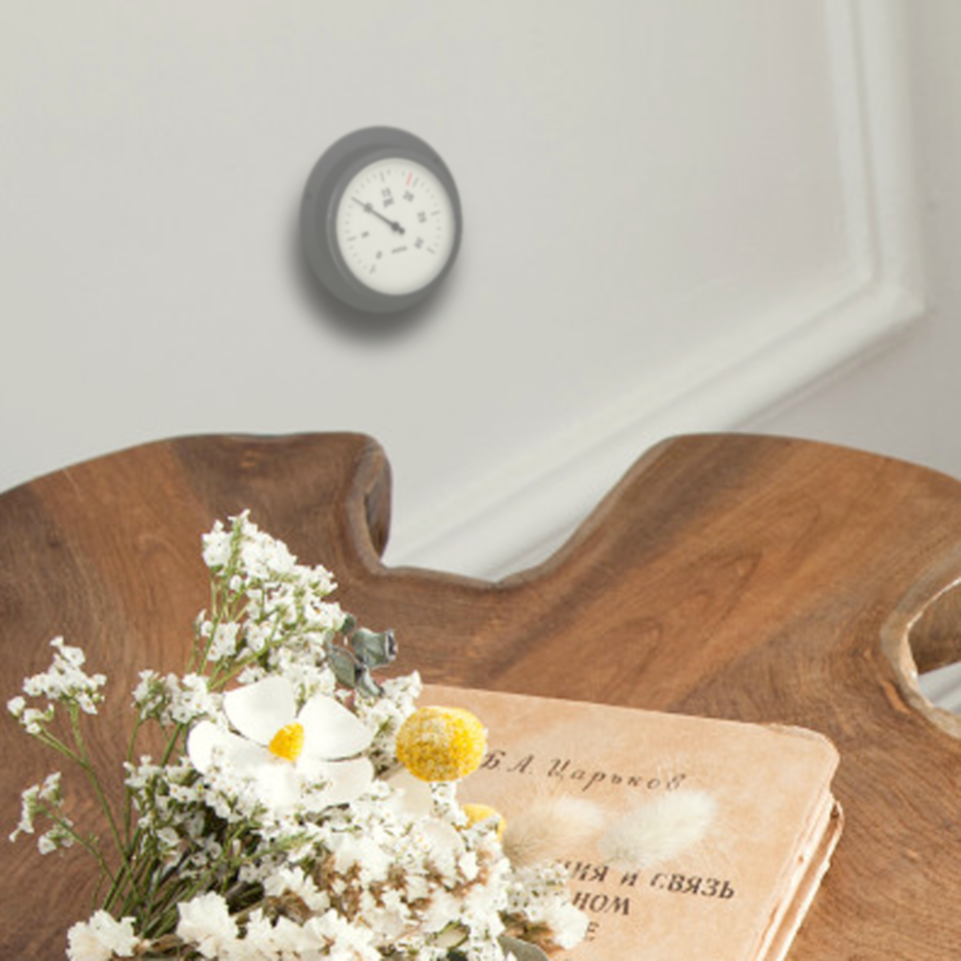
10 (psi)
